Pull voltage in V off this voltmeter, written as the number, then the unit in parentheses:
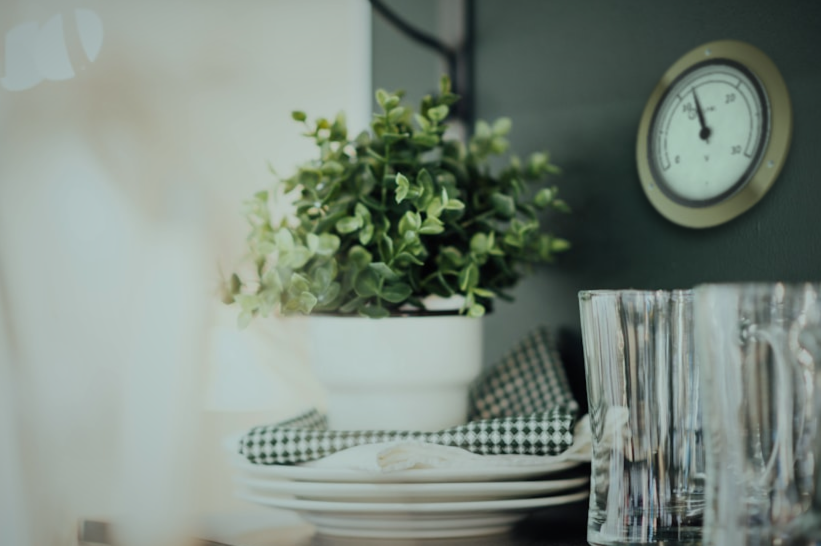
12.5 (V)
